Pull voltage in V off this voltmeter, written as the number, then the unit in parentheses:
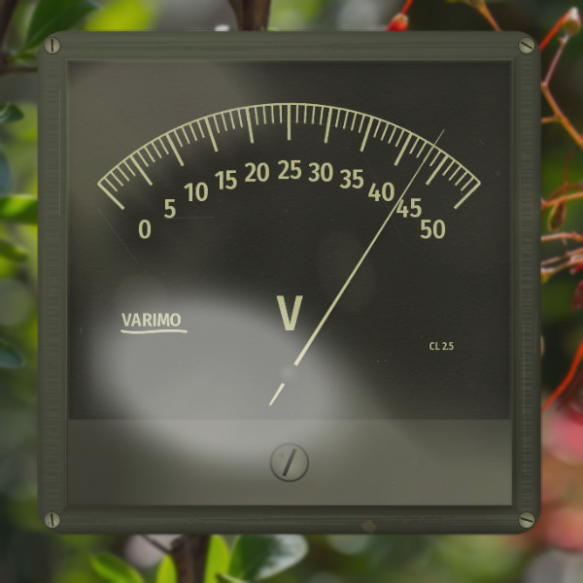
43 (V)
